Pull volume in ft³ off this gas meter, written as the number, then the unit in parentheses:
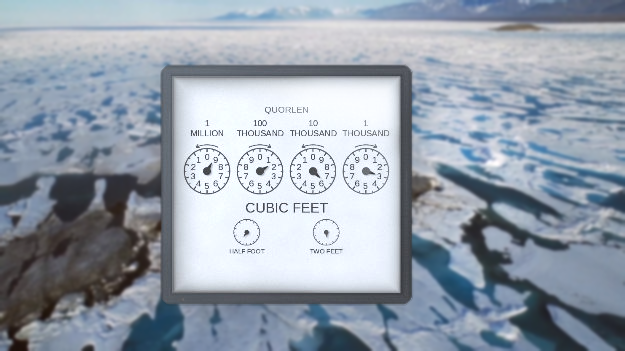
916300 (ft³)
